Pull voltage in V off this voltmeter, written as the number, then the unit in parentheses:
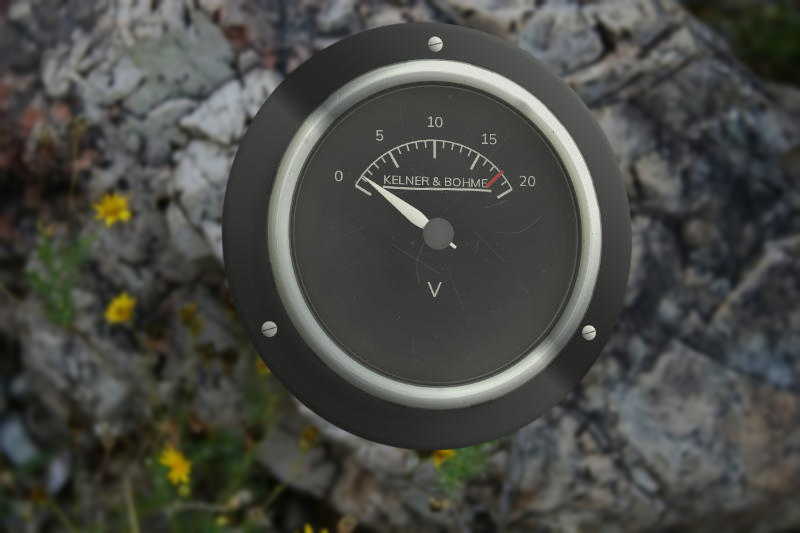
1 (V)
